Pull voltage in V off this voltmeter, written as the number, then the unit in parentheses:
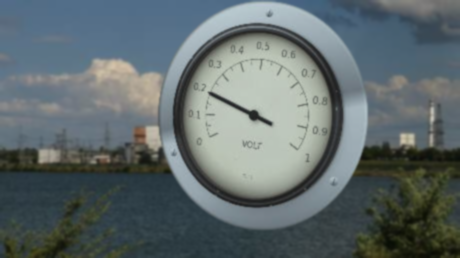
0.2 (V)
